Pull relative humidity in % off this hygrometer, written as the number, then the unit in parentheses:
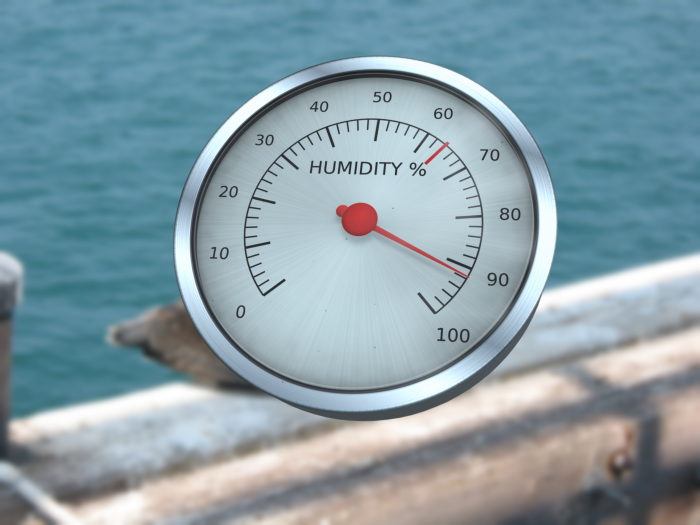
92 (%)
